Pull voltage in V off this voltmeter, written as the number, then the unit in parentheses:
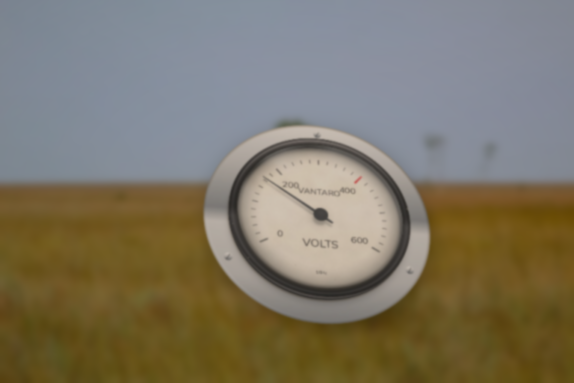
160 (V)
